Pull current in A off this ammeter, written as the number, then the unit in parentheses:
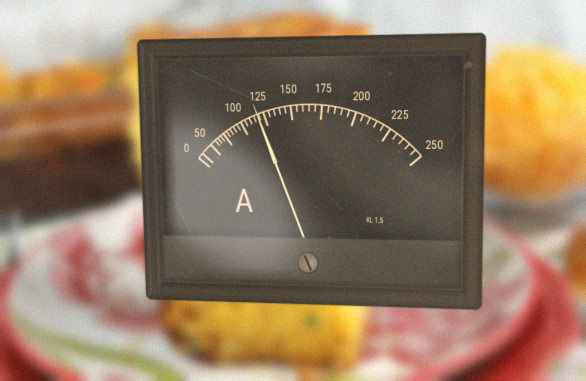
120 (A)
